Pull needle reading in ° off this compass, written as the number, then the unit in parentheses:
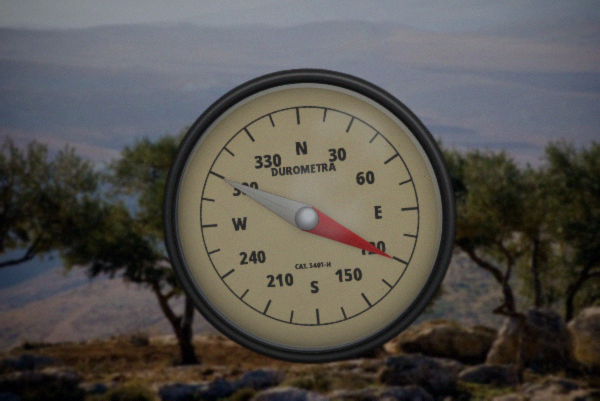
120 (°)
